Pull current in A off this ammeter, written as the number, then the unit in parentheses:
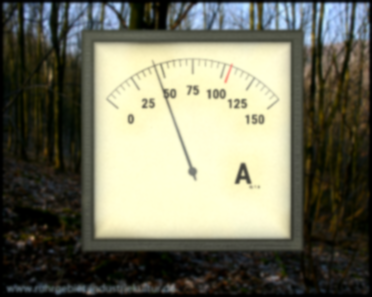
45 (A)
